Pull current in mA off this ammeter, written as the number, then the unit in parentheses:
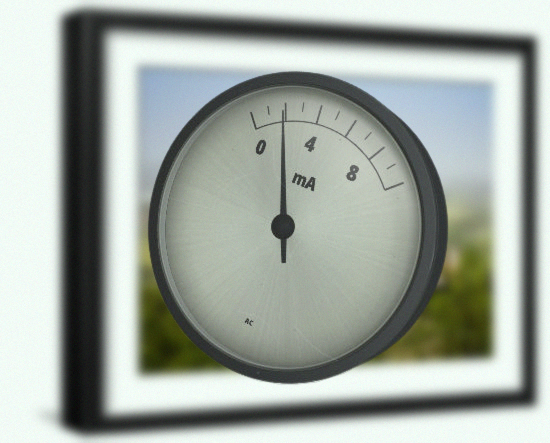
2 (mA)
